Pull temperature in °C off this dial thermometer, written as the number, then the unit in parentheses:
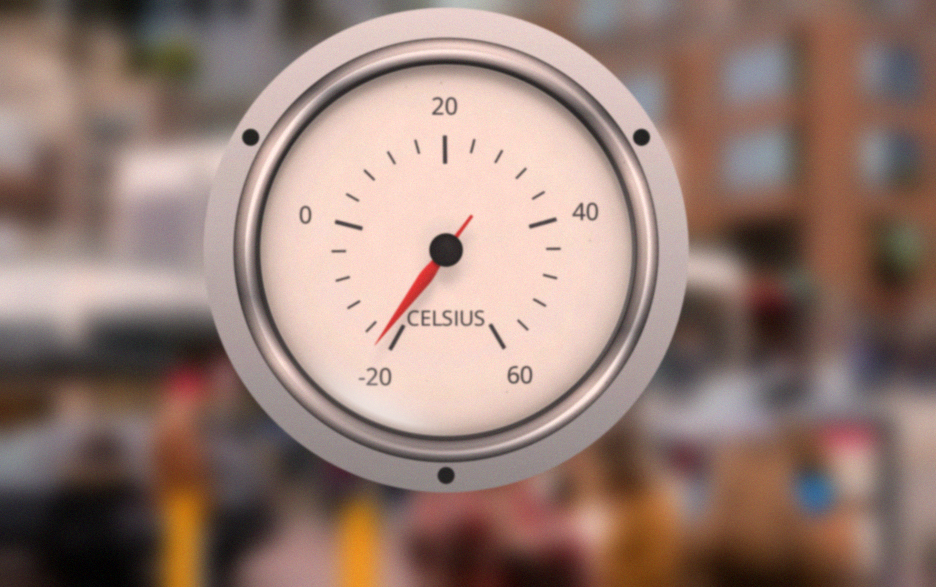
-18 (°C)
